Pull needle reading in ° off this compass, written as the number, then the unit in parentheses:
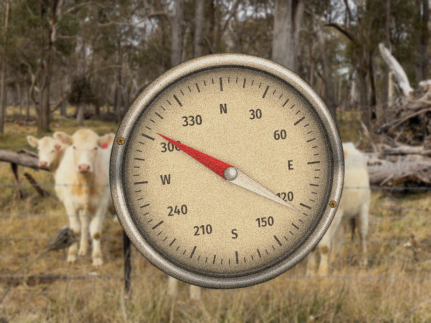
305 (°)
